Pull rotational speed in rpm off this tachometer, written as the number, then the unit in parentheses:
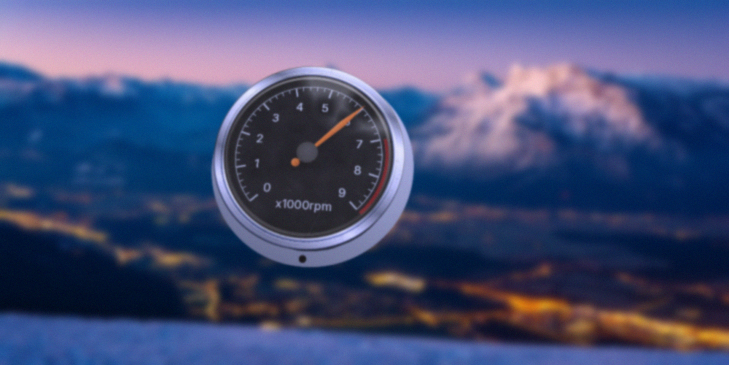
6000 (rpm)
